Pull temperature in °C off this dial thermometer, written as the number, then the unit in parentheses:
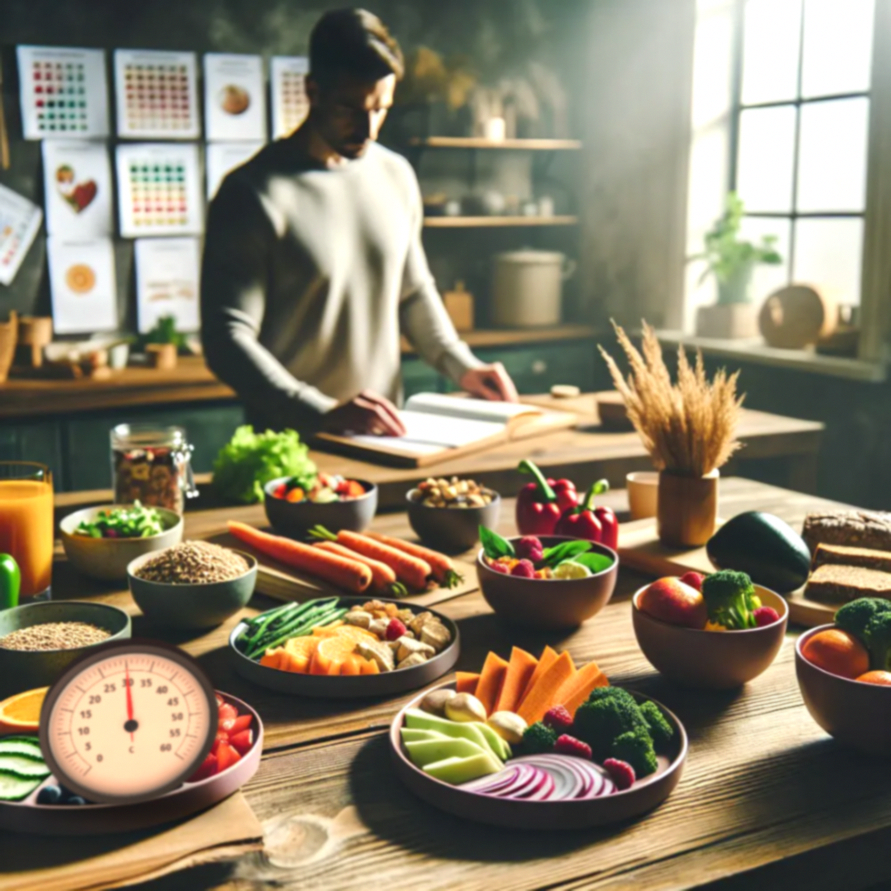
30 (°C)
